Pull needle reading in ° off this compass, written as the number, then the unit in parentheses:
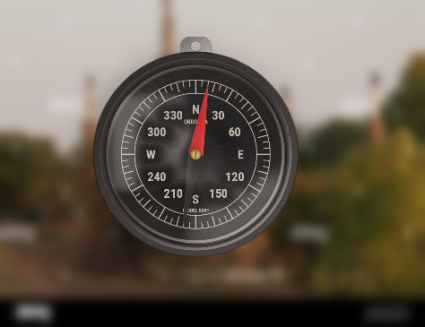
10 (°)
